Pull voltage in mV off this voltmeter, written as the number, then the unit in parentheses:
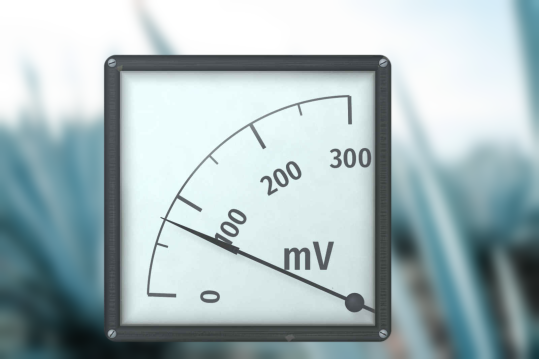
75 (mV)
